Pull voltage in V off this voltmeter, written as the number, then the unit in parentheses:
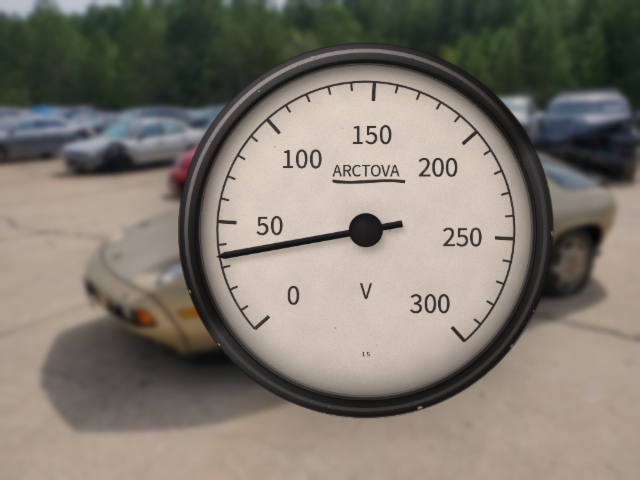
35 (V)
